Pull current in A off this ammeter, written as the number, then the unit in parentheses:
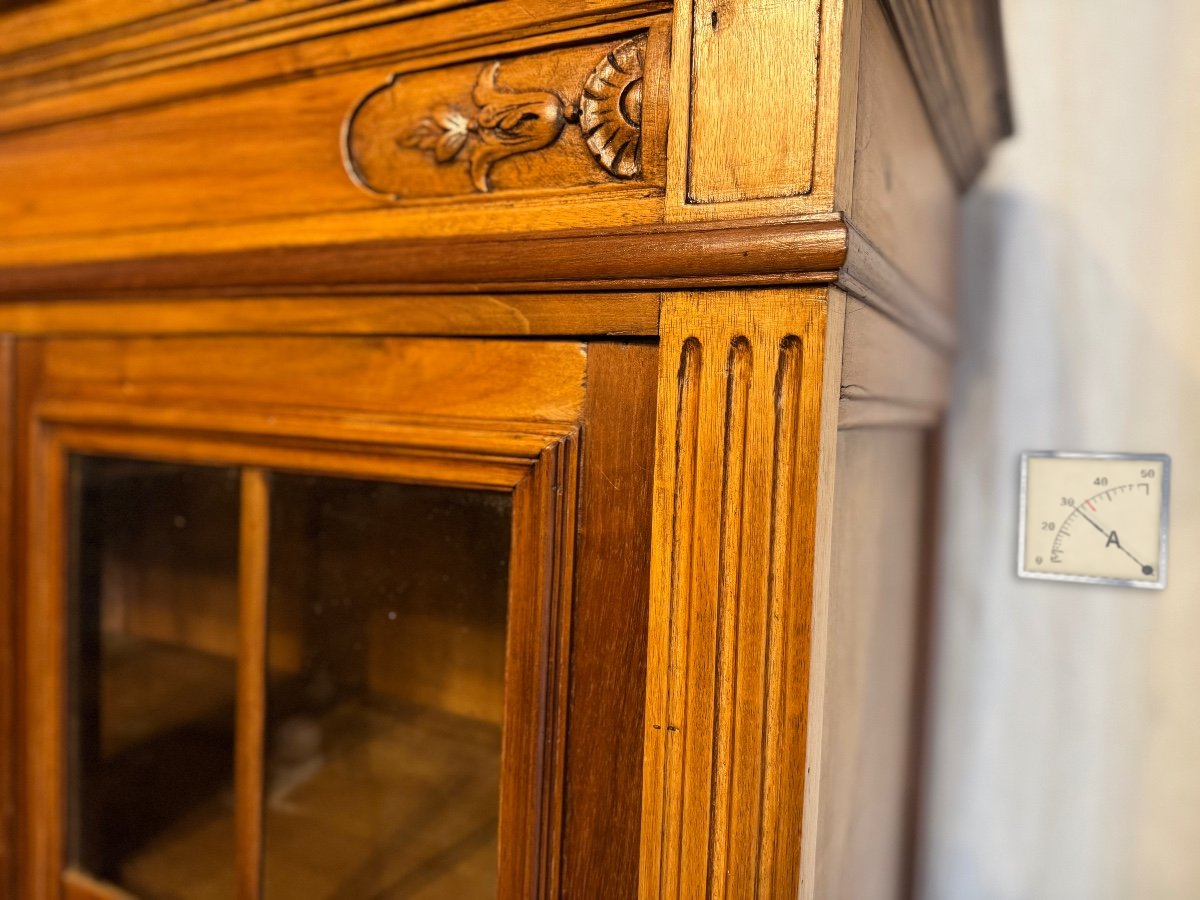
30 (A)
